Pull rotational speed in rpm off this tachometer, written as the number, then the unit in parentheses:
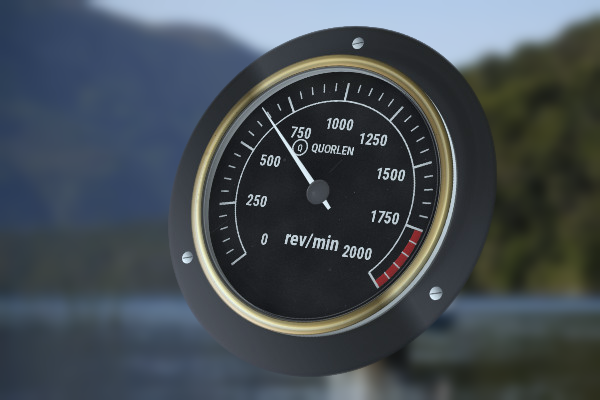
650 (rpm)
